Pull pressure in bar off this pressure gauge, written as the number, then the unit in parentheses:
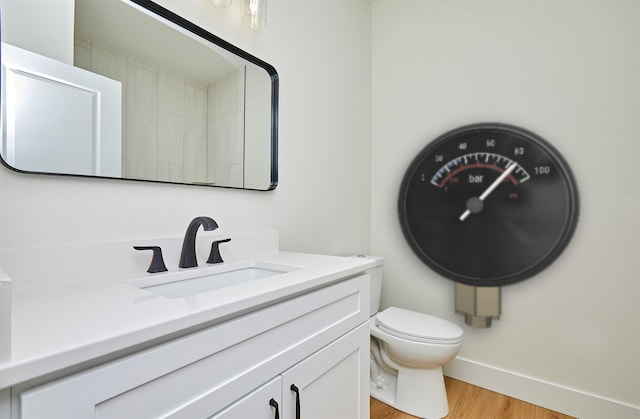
85 (bar)
